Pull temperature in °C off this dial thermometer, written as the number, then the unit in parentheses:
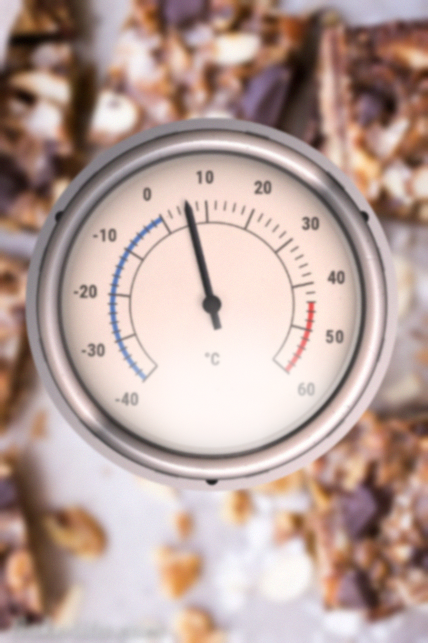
6 (°C)
